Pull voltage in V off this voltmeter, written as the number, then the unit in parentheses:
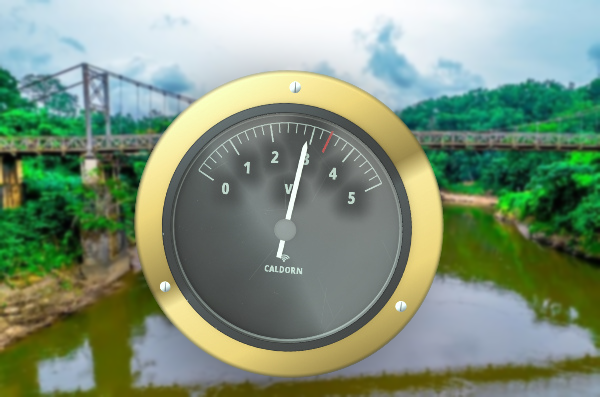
2.9 (V)
